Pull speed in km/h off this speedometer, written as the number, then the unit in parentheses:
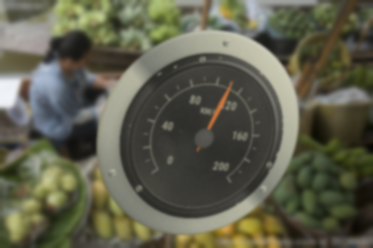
110 (km/h)
